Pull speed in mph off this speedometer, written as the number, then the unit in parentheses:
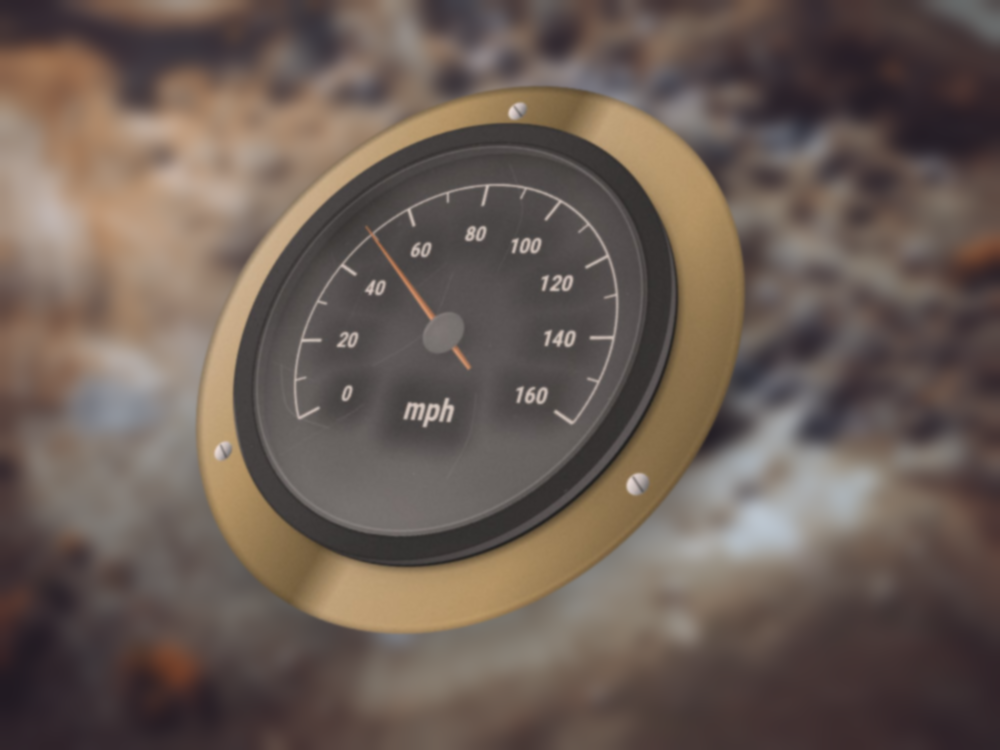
50 (mph)
